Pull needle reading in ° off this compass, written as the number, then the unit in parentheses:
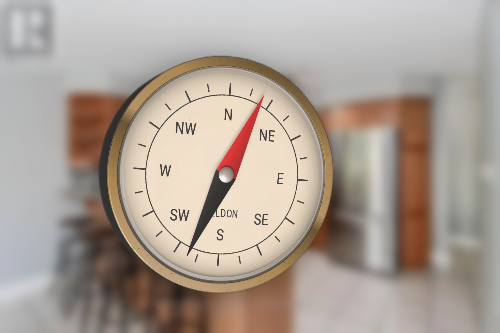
22.5 (°)
